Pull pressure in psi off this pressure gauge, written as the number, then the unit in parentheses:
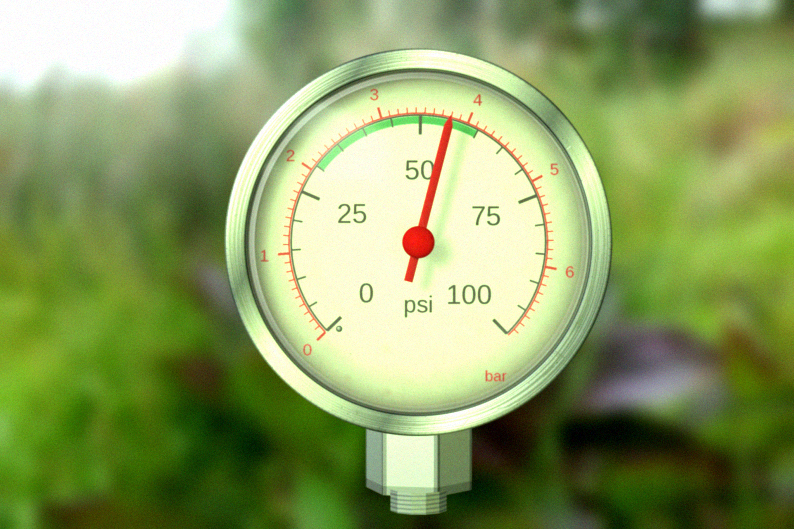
55 (psi)
